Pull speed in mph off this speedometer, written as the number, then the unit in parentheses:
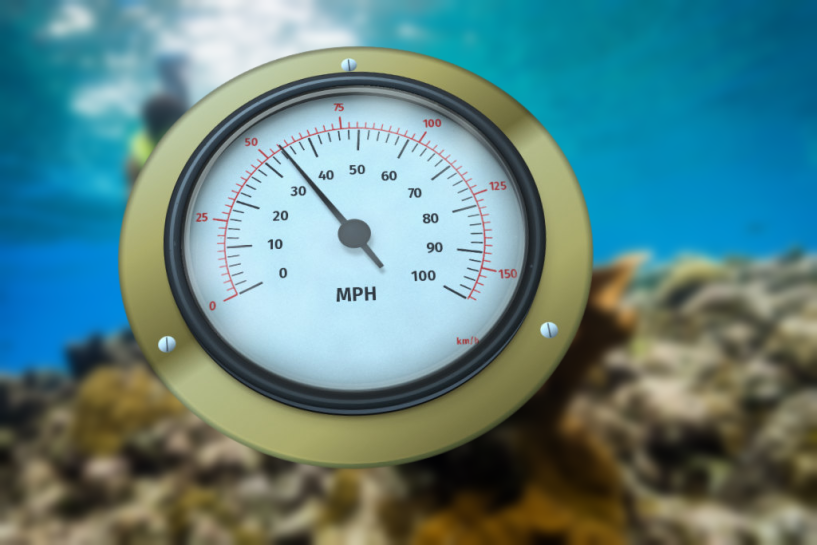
34 (mph)
